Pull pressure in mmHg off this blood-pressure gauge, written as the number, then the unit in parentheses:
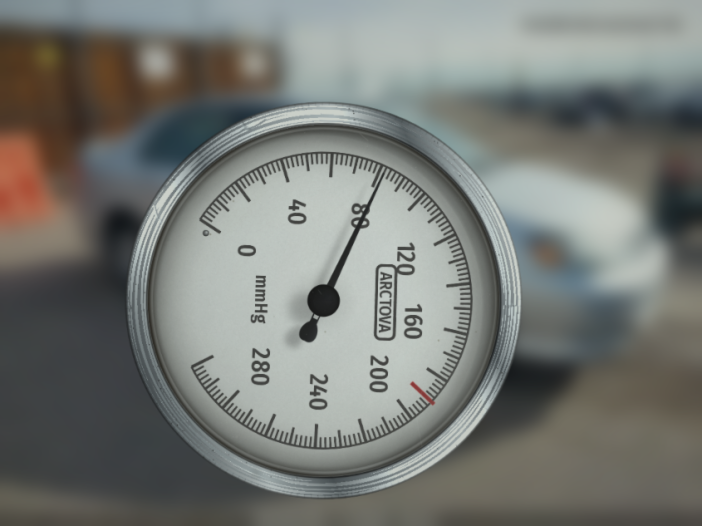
82 (mmHg)
